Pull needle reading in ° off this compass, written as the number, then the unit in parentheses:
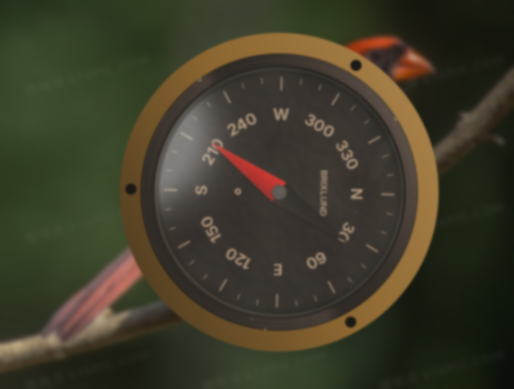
215 (°)
